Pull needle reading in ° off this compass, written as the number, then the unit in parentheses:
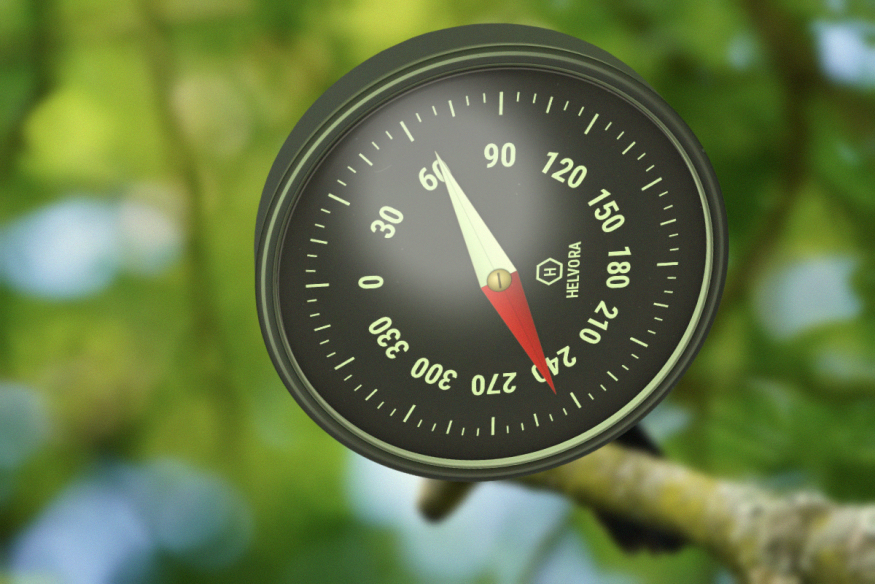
245 (°)
